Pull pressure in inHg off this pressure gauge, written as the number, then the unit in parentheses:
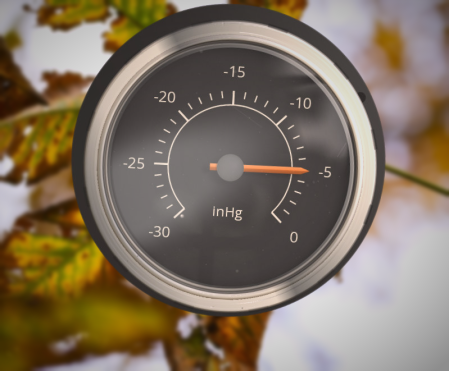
-5 (inHg)
